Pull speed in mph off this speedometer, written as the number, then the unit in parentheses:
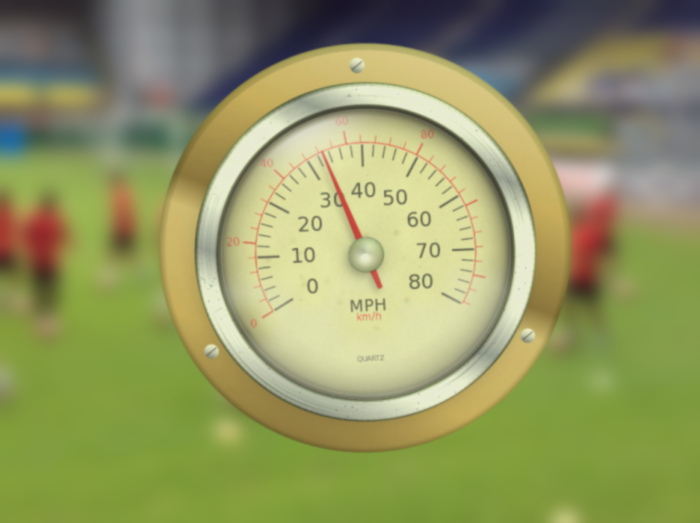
33 (mph)
